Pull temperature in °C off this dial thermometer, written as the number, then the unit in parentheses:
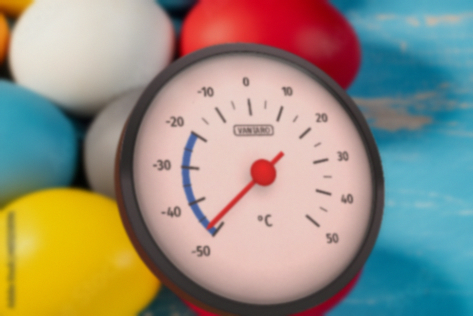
-47.5 (°C)
